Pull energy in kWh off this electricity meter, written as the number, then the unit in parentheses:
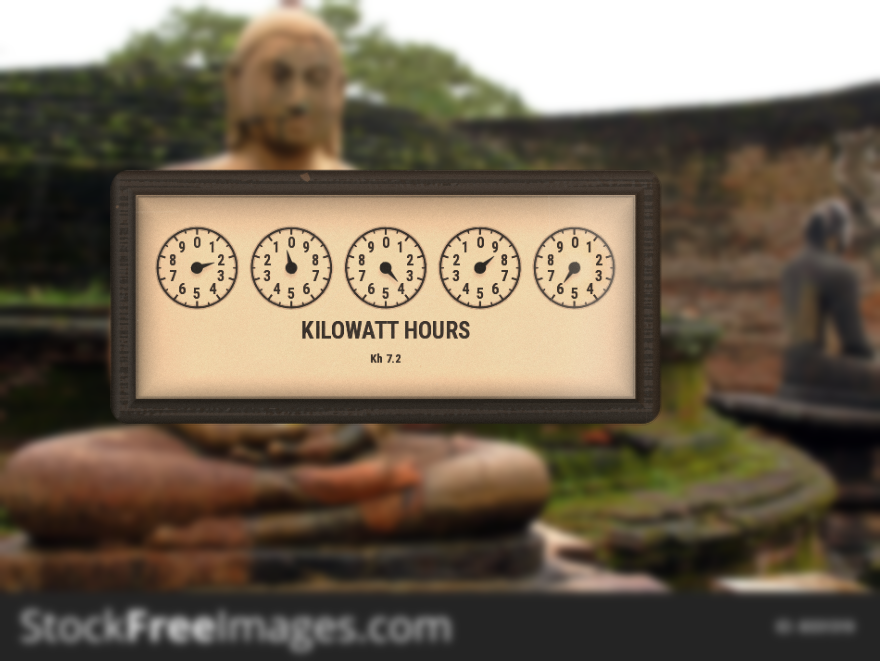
20386 (kWh)
